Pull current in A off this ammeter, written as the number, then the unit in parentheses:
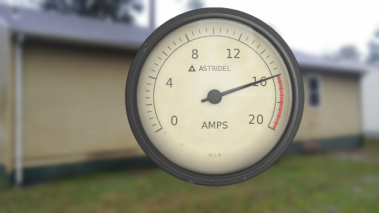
16 (A)
